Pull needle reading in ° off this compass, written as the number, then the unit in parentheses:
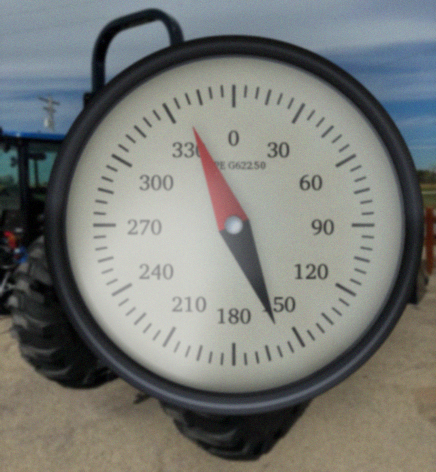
337.5 (°)
